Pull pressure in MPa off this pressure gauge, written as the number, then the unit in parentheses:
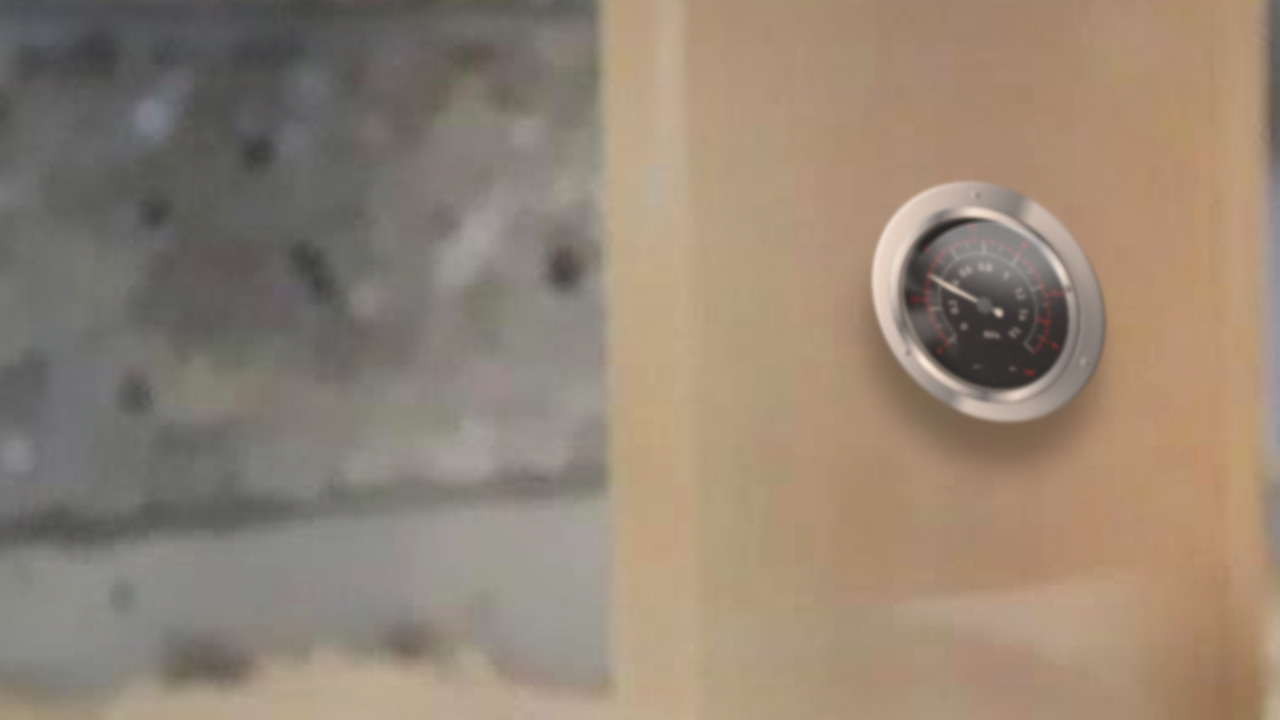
0.4 (MPa)
